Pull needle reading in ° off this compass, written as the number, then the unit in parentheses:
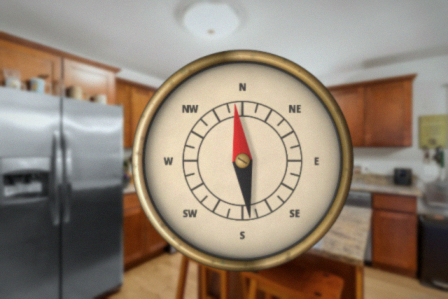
352.5 (°)
